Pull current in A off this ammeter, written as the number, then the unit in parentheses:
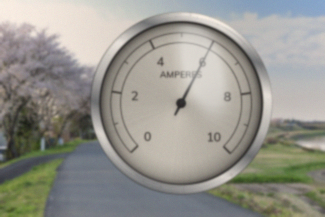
6 (A)
